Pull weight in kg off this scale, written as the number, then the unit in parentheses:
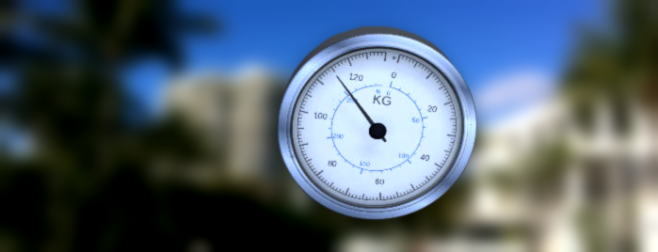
115 (kg)
